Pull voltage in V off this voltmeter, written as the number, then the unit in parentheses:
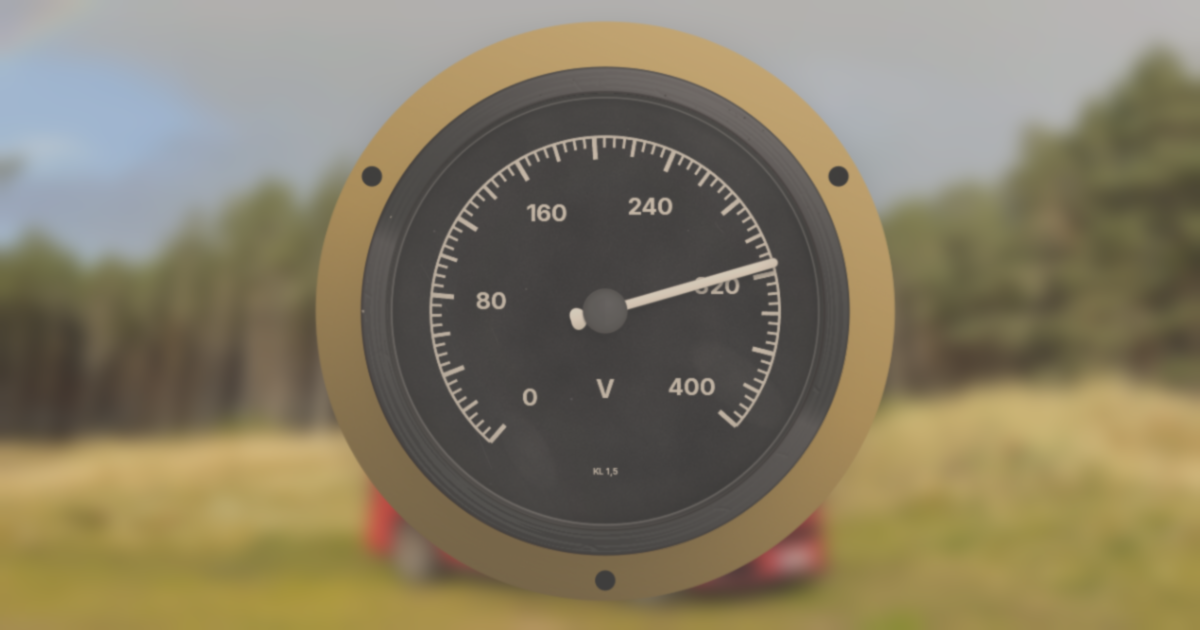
315 (V)
